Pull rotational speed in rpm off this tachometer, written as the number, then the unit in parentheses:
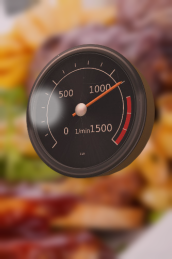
1100 (rpm)
